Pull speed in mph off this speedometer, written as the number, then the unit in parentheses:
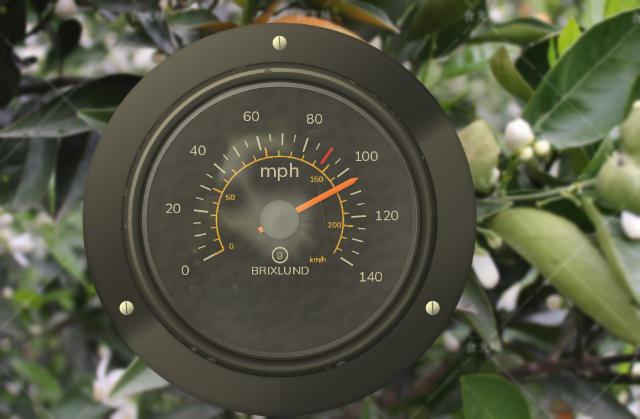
105 (mph)
